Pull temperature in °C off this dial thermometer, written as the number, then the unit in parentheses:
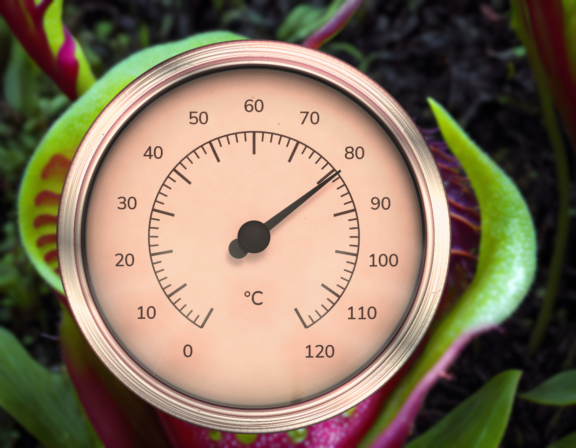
81 (°C)
